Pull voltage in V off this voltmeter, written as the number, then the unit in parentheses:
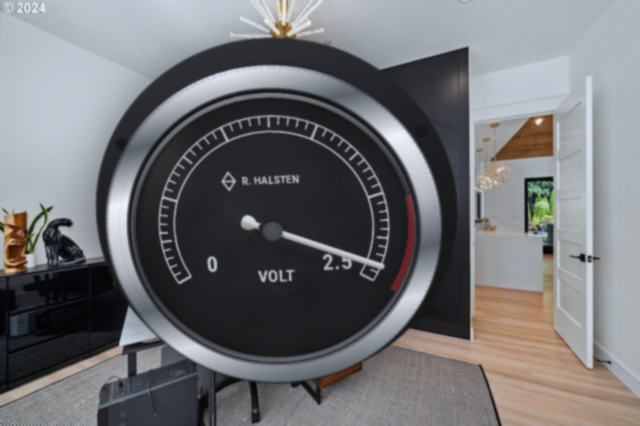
2.4 (V)
